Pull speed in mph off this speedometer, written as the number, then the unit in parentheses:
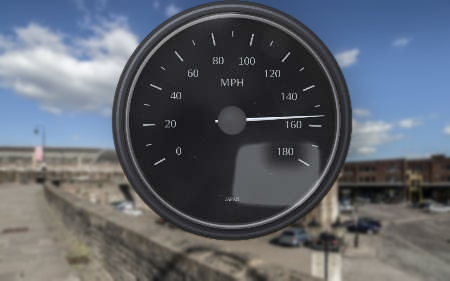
155 (mph)
